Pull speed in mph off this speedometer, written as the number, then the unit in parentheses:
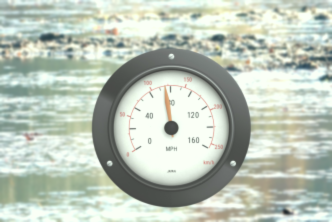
75 (mph)
